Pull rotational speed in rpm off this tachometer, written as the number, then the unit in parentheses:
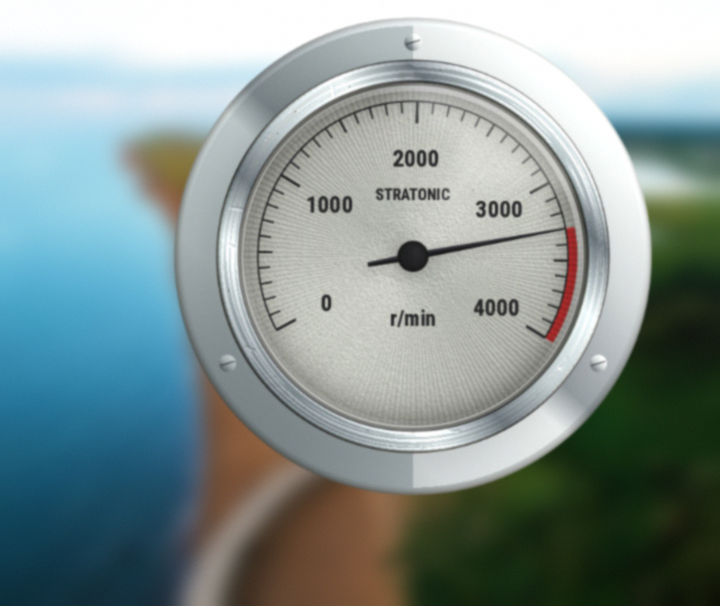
3300 (rpm)
